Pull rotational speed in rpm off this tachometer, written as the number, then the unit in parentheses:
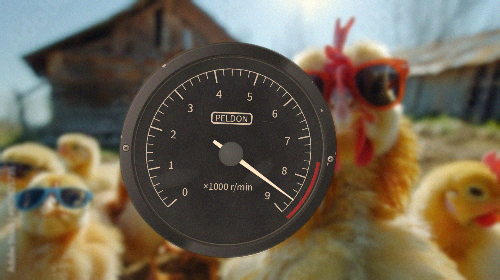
8600 (rpm)
